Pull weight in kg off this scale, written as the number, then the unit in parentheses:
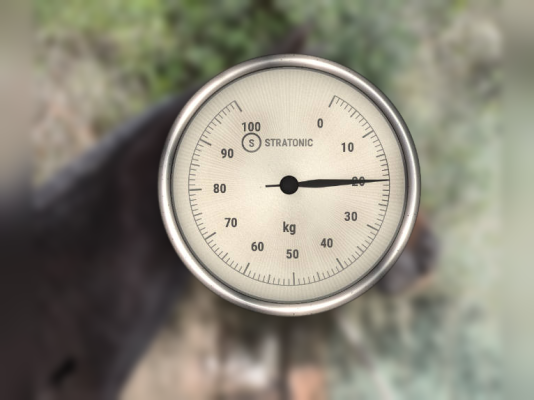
20 (kg)
